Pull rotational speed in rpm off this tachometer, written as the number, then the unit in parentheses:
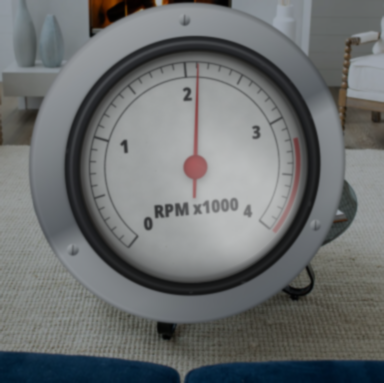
2100 (rpm)
